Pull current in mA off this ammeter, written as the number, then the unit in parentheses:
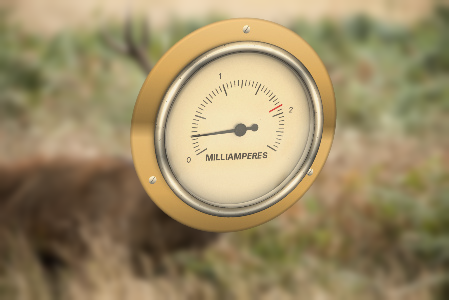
0.25 (mA)
